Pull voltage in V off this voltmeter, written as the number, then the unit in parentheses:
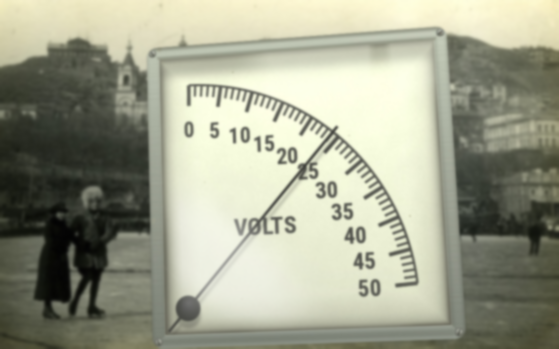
24 (V)
